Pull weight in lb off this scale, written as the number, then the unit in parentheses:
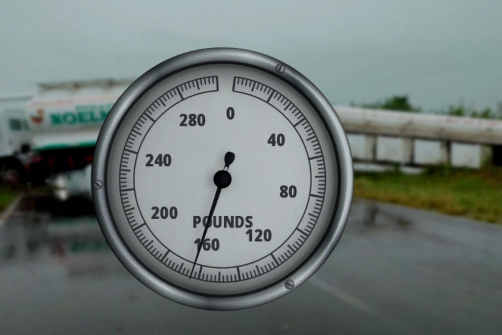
164 (lb)
